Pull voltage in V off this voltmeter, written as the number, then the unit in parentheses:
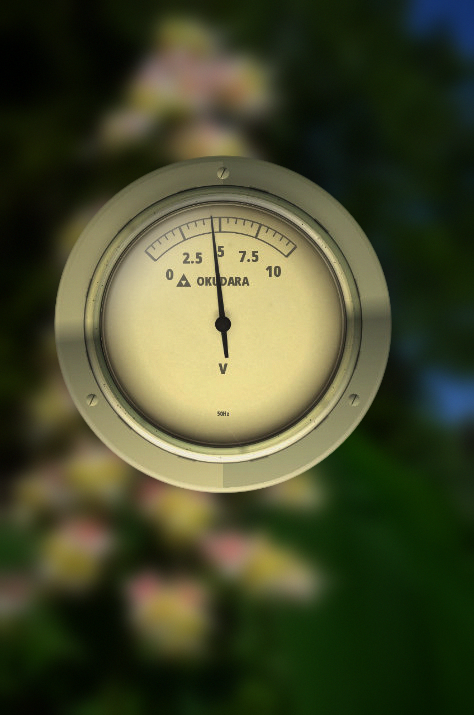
4.5 (V)
